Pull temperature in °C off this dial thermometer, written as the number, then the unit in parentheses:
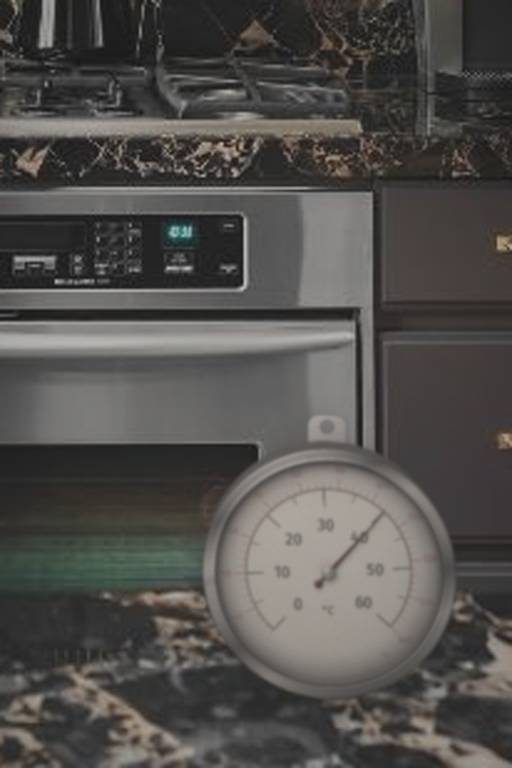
40 (°C)
